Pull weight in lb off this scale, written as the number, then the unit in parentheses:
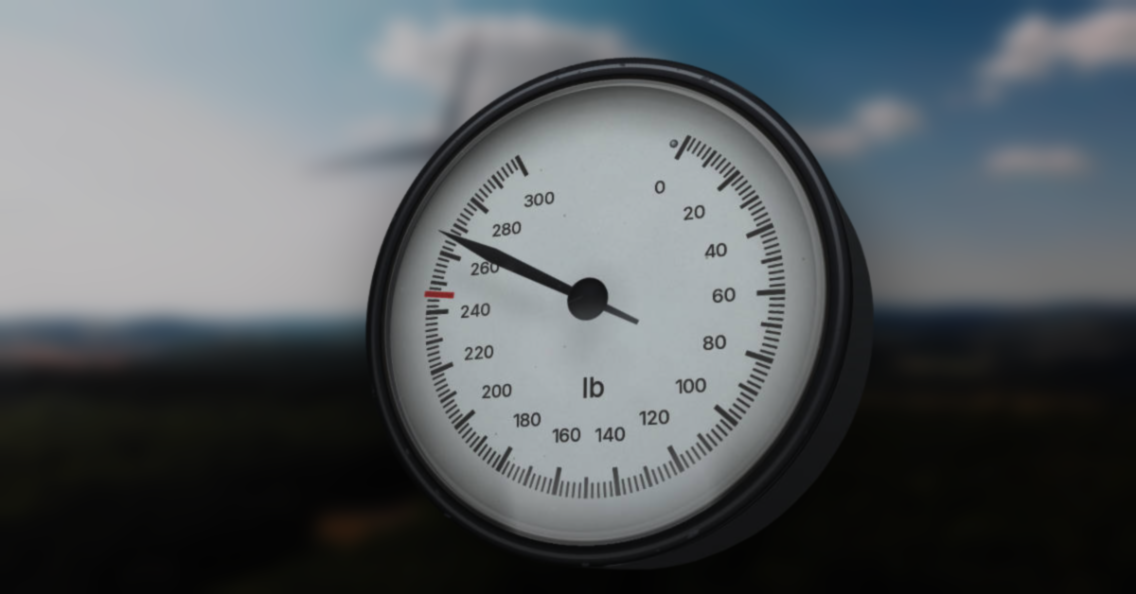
266 (lb)
